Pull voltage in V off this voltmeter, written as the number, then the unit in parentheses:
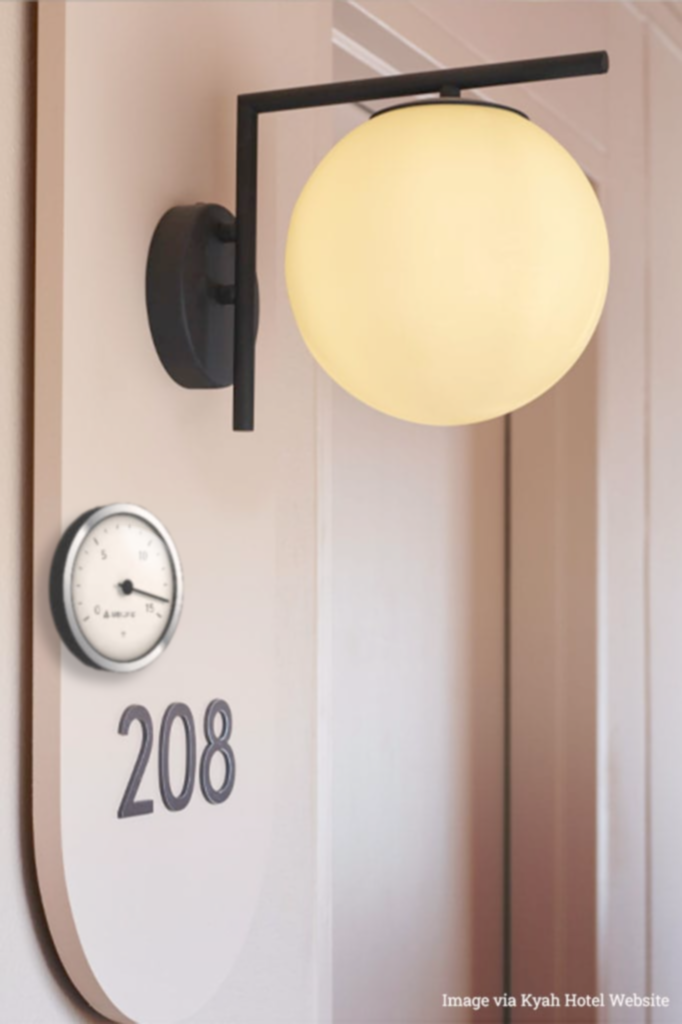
14 (V)
